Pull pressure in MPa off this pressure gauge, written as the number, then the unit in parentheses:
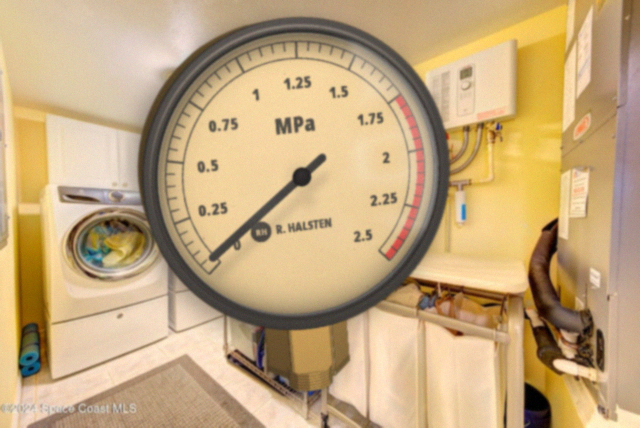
0.05 (MPa)
